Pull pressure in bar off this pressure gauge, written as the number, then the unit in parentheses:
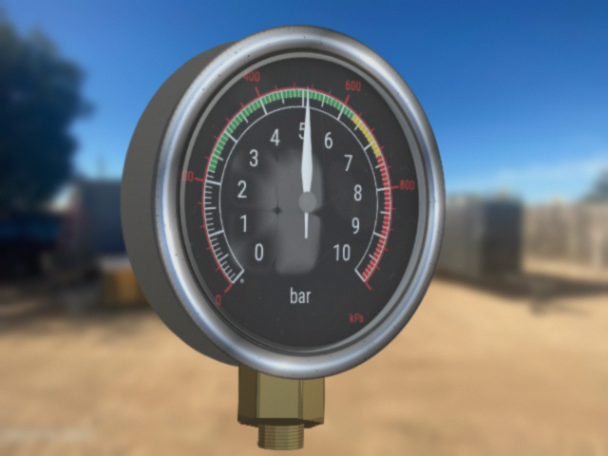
5 (bar)
